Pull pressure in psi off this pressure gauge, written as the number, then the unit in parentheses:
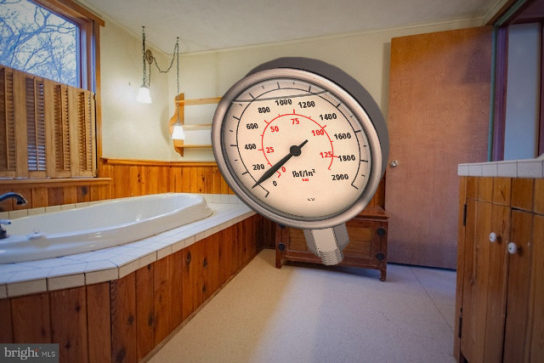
100 (psi)
